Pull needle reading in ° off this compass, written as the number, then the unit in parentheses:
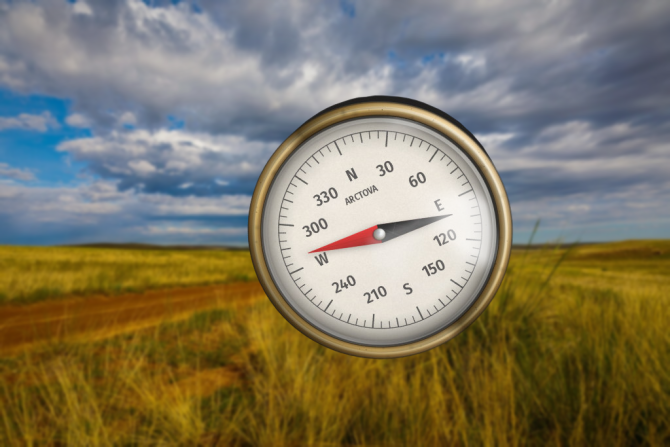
280 (°)
